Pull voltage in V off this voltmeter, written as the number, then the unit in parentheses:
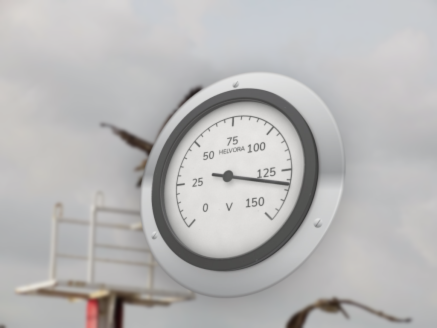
132.5 (V)
